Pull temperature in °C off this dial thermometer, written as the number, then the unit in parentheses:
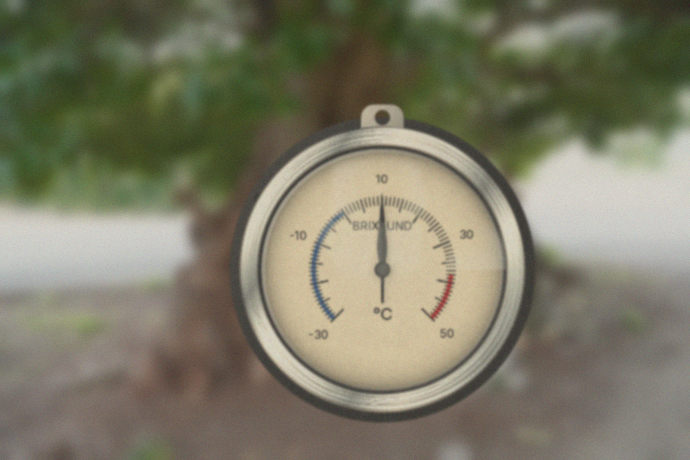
10 (°C)
